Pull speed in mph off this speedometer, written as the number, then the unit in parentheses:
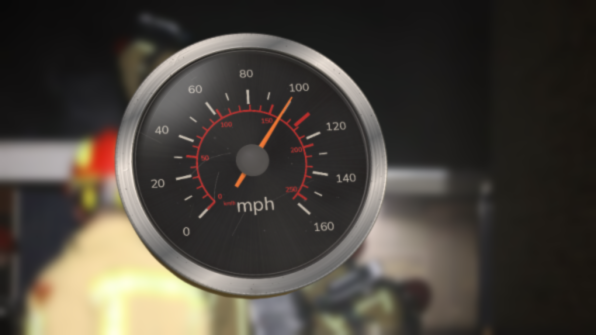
100 (mph)
